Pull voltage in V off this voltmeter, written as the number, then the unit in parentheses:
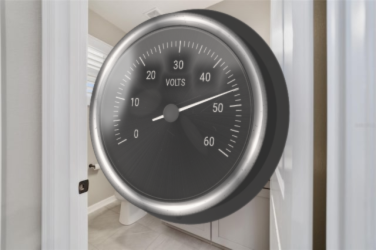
47 (V)
